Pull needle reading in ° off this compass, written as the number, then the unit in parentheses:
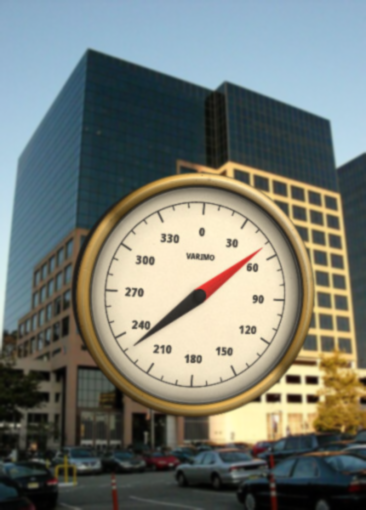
50 (°)
